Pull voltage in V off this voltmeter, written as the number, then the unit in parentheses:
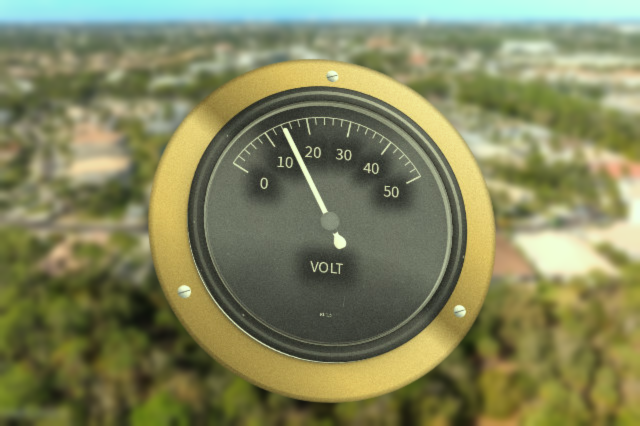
14 (V)
